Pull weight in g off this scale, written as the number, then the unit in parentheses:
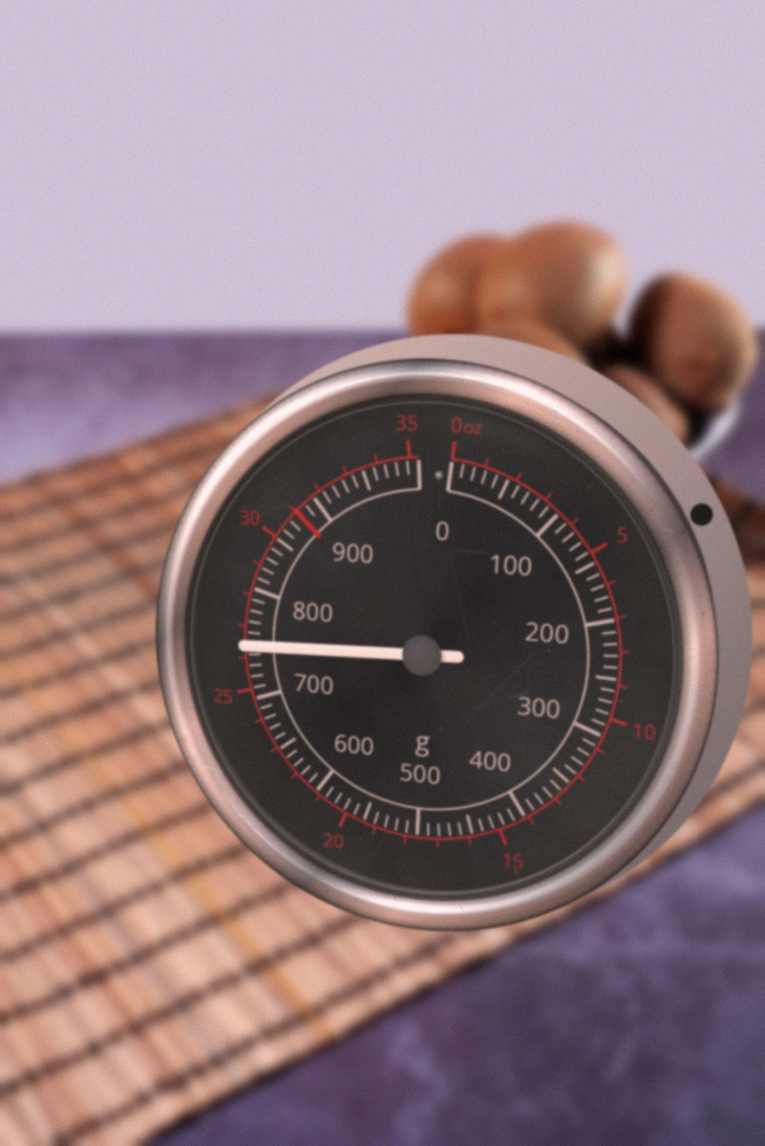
750 (g)
